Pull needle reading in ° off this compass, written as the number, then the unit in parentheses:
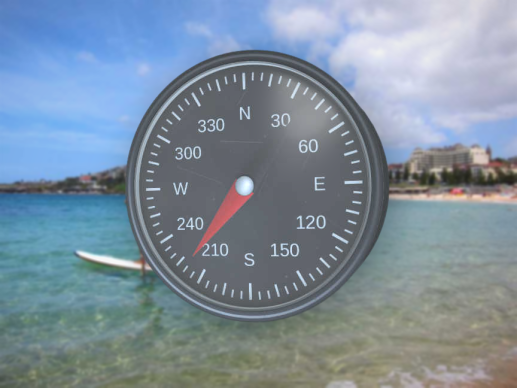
220 (°)
